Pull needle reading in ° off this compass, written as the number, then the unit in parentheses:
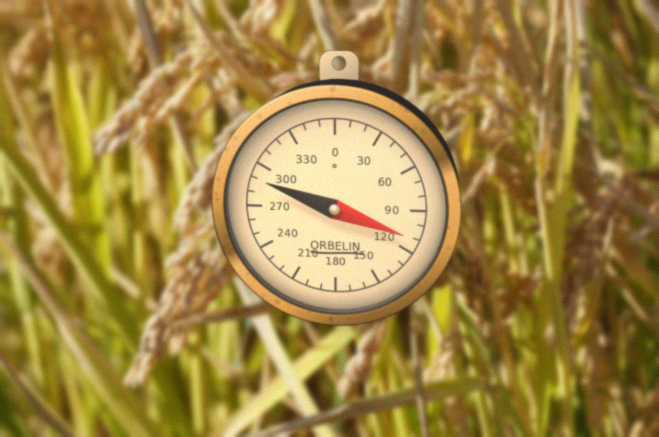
110 (°)
